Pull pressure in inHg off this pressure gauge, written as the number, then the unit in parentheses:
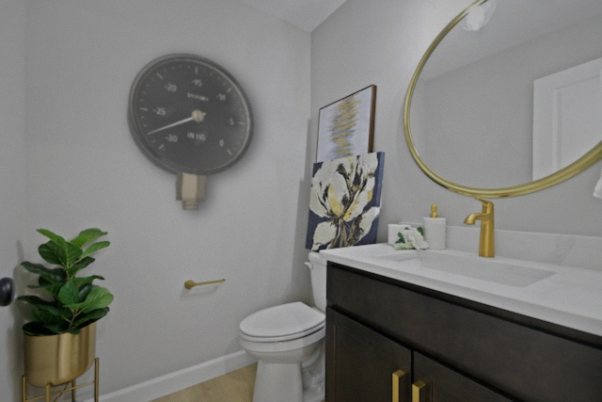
-28 (inHg)
